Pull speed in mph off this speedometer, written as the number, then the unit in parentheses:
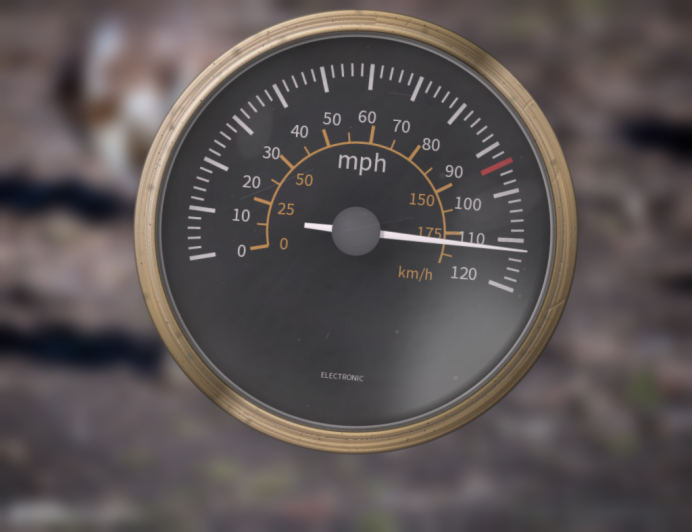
112 (mph)
